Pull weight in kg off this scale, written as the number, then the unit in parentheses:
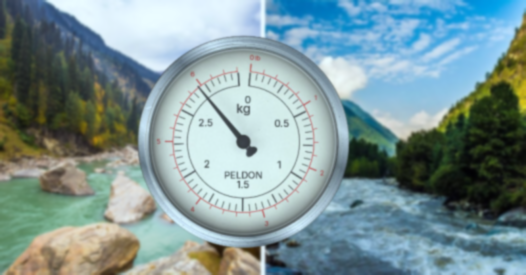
2.7 (kg)
